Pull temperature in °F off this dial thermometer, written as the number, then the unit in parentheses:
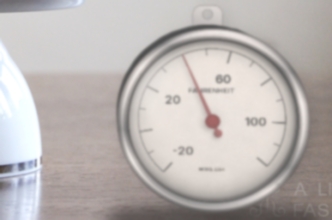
40 (°F)
